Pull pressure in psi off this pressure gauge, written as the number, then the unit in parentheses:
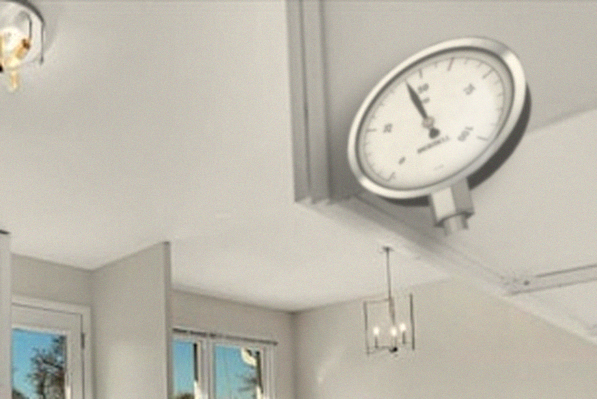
45 (psi)
